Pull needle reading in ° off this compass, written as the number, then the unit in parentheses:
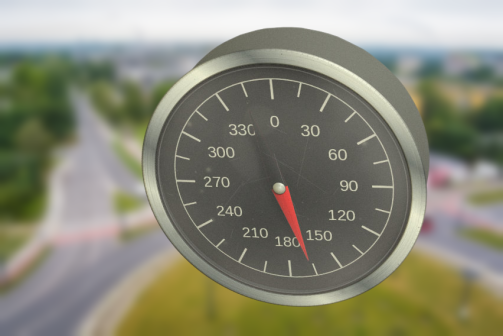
165 (°)
